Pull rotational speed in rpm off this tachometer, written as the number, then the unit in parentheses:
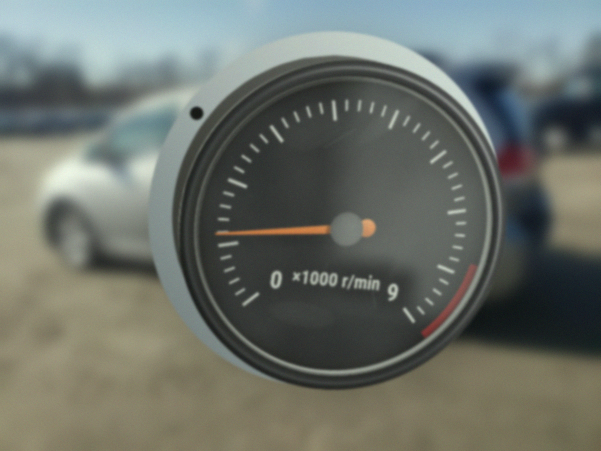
1200 (rpm)
